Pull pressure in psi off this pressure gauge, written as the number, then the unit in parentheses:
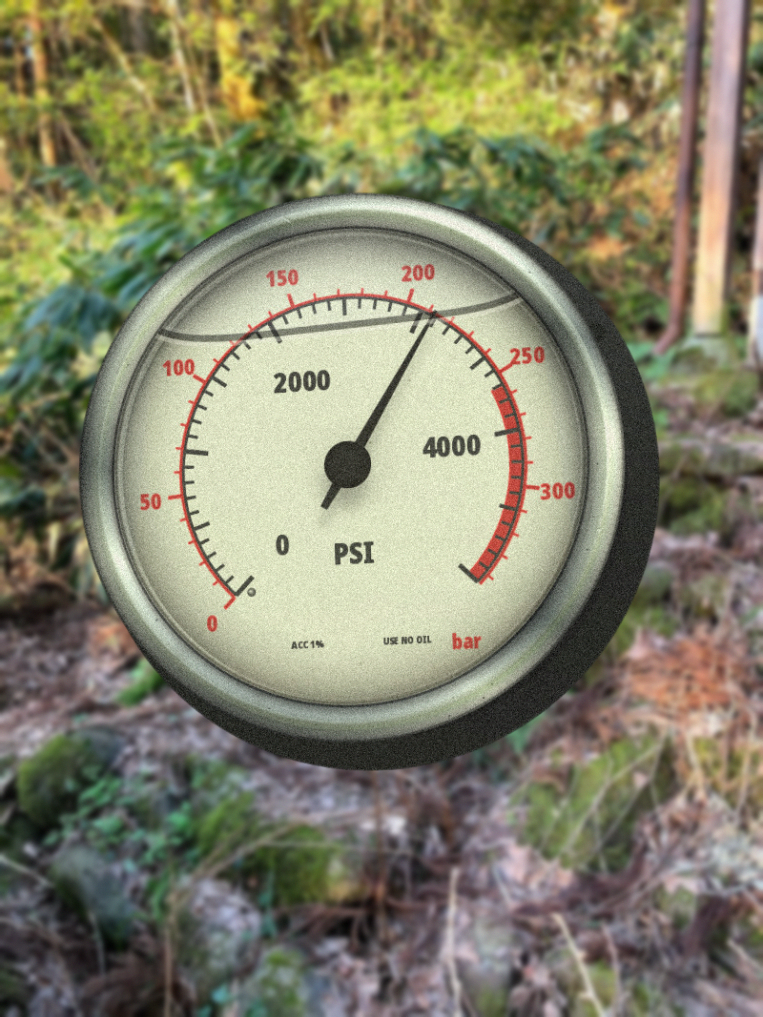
3100 (psi)
